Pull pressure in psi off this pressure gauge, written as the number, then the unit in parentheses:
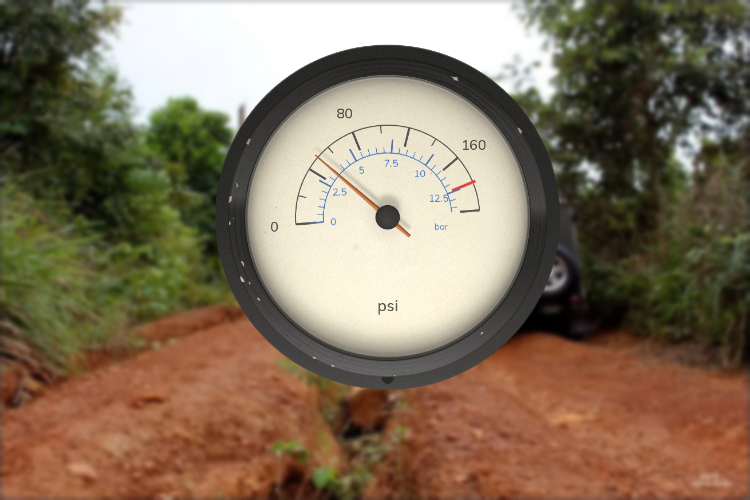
50 (psi)
